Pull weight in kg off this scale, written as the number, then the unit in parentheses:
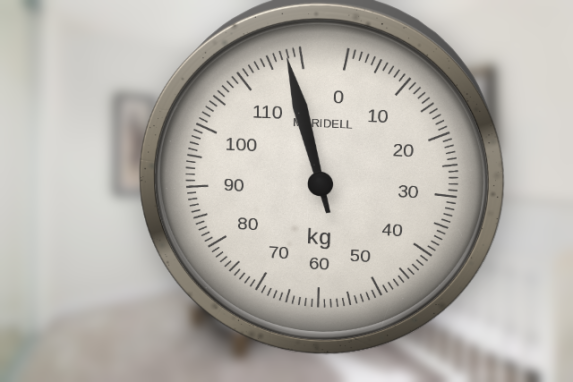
118 (kg)
